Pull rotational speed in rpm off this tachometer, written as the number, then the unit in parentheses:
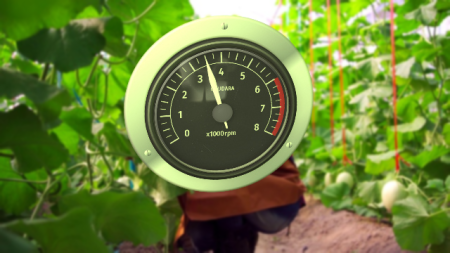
3500 (rpm)
